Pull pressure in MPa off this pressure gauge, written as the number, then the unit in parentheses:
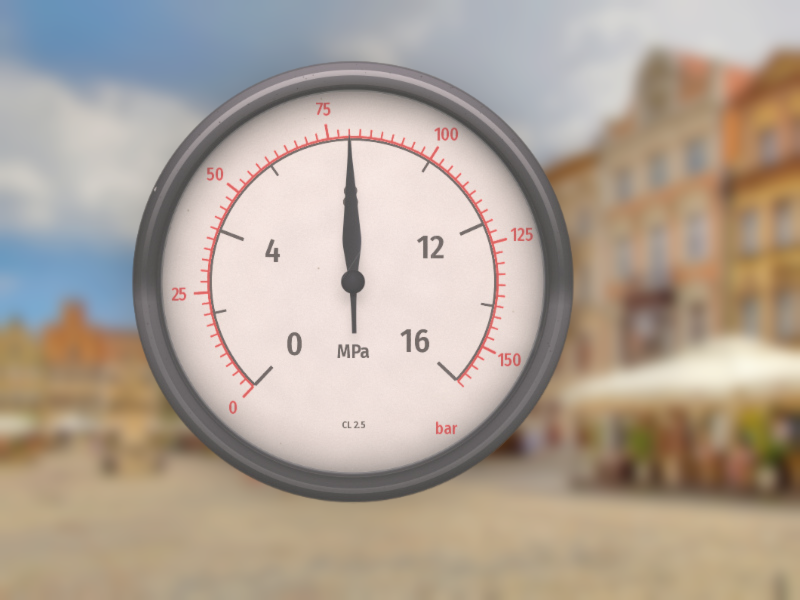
8 (MPa)
